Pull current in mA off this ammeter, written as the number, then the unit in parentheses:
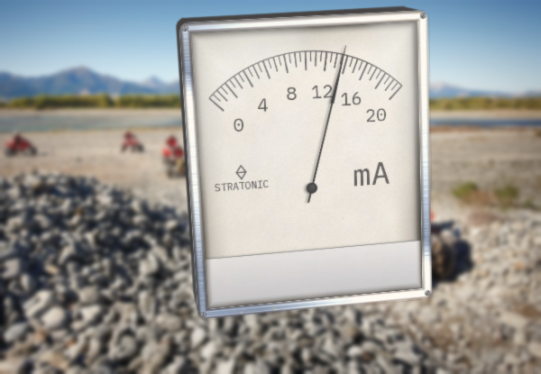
13.5 (mA)
